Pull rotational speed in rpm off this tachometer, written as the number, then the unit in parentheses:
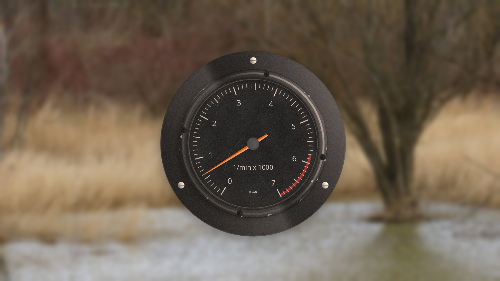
600 (rpm)
